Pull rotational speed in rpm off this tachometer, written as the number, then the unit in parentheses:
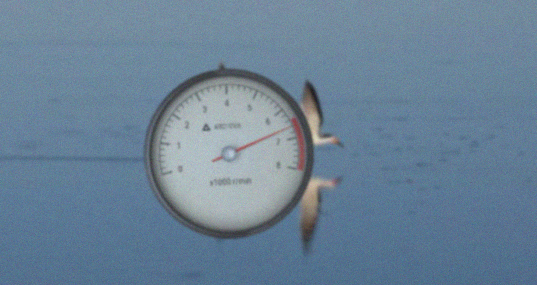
6600 (rpm)
